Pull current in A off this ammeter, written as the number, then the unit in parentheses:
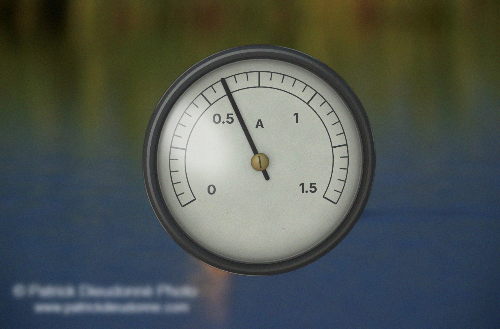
0.6 (A)
